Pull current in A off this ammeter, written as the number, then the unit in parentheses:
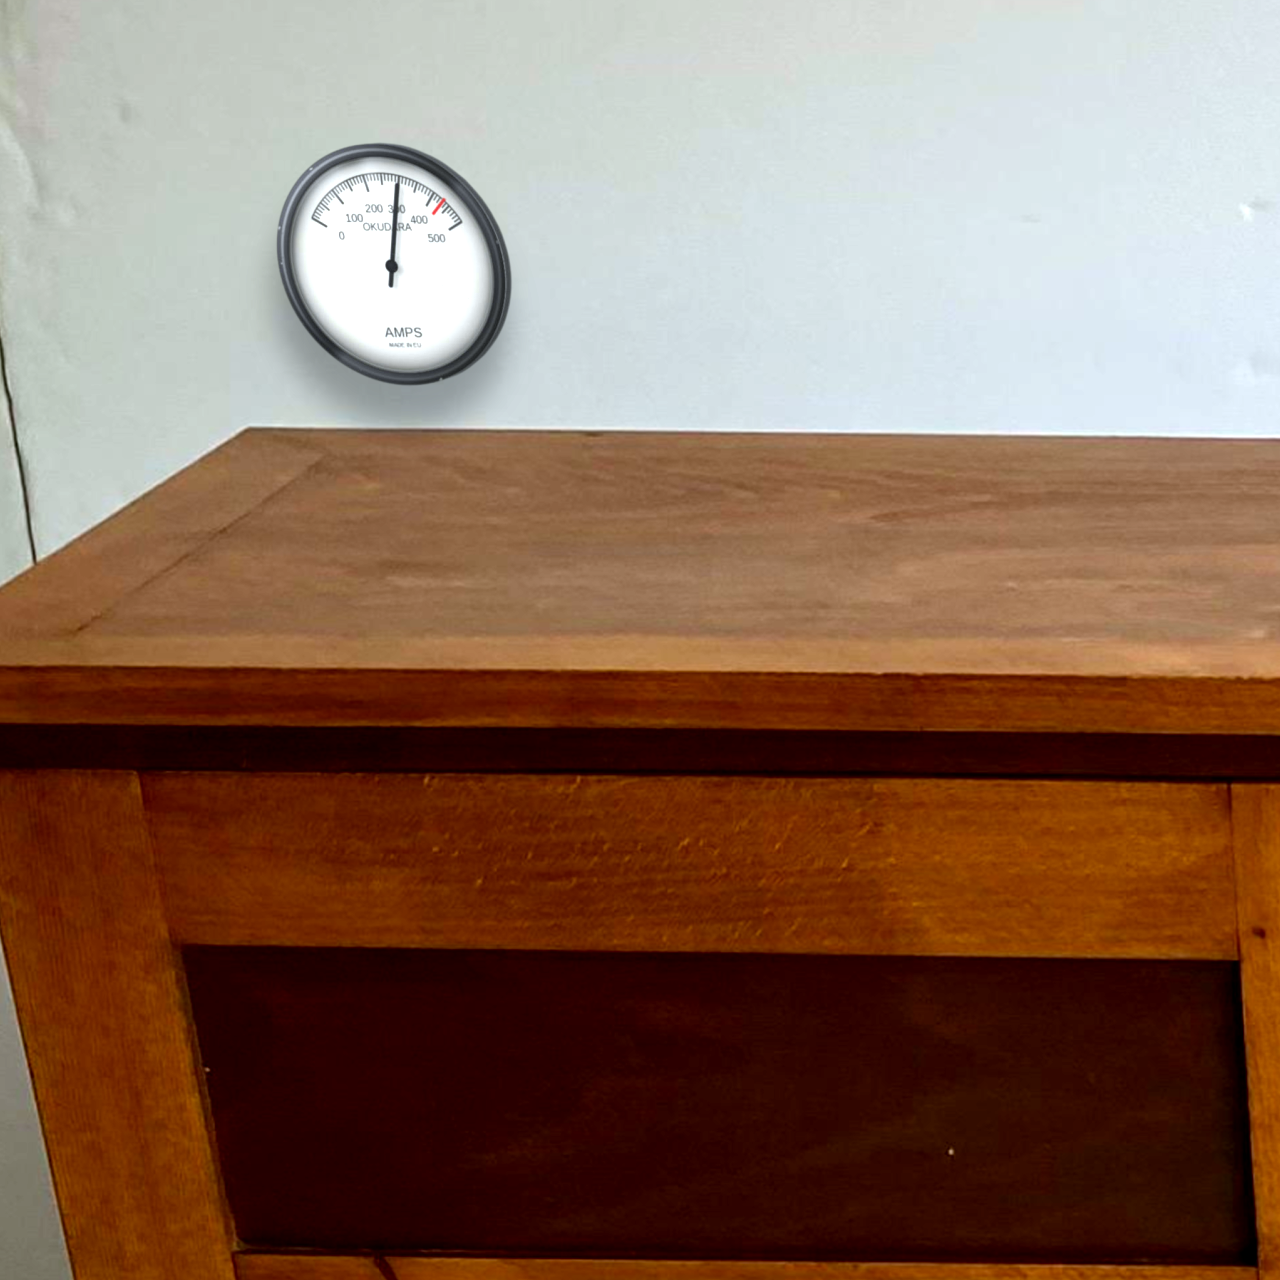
300 (A)
